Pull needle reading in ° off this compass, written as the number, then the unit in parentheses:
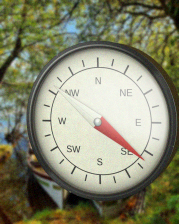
127.5 (°)
